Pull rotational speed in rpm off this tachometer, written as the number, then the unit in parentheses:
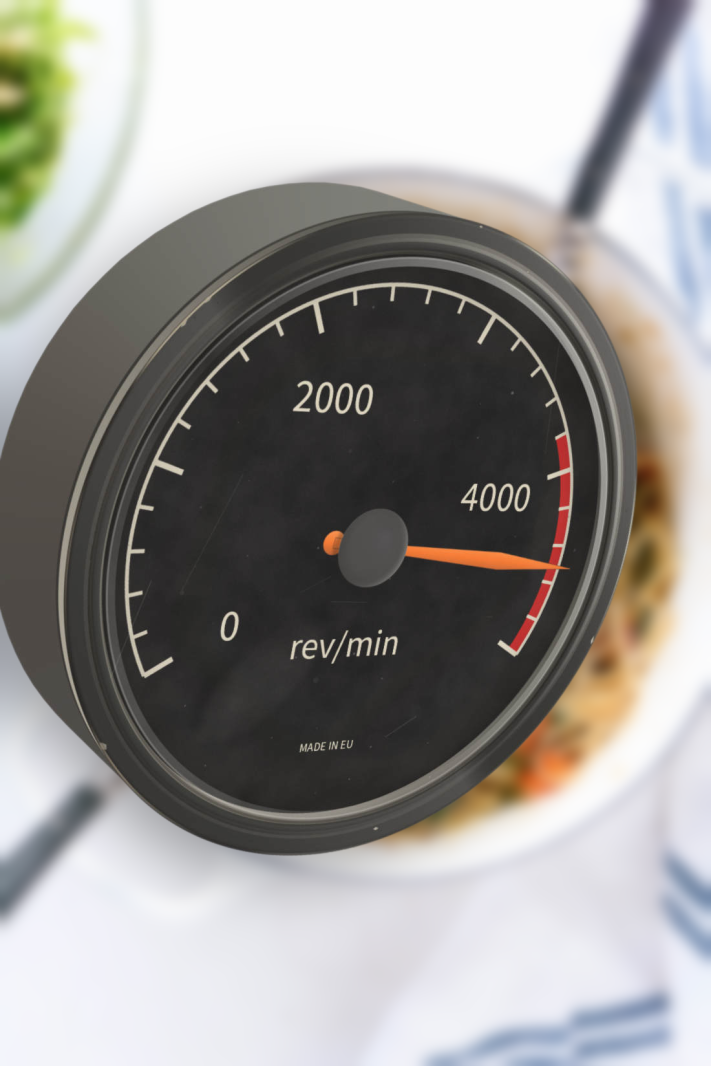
4500 (rpm)
